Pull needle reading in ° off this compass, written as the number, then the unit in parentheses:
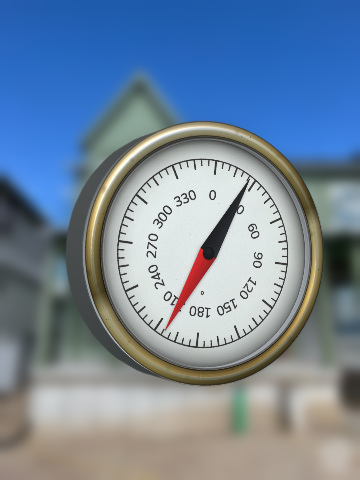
205 (°)
